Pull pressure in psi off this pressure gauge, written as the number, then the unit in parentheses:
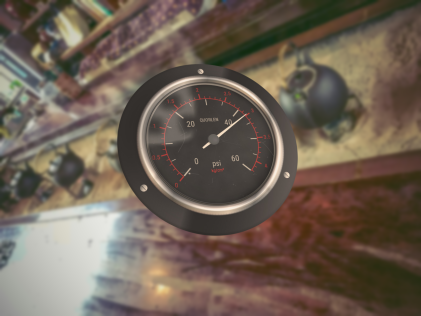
42.5 (psi)
